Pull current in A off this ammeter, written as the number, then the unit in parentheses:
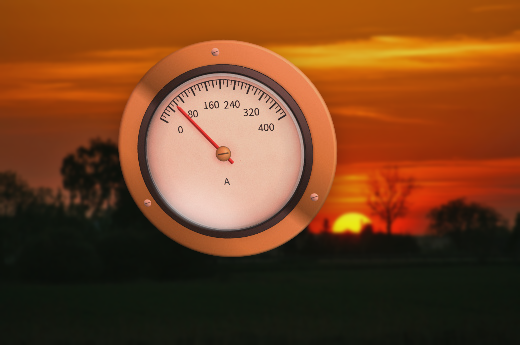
60 (A)
